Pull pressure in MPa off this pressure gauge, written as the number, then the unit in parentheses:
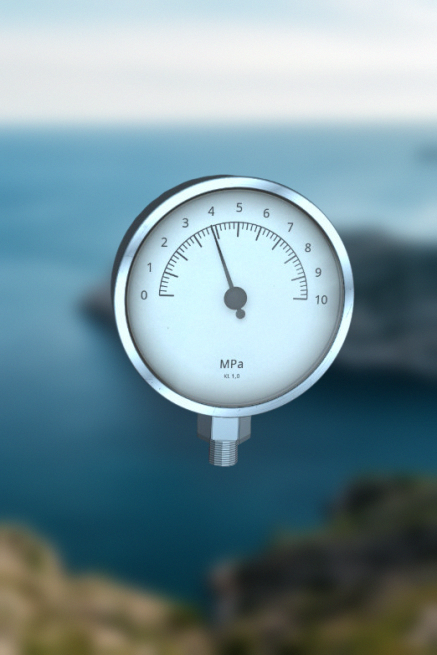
3.8 (MPa)
